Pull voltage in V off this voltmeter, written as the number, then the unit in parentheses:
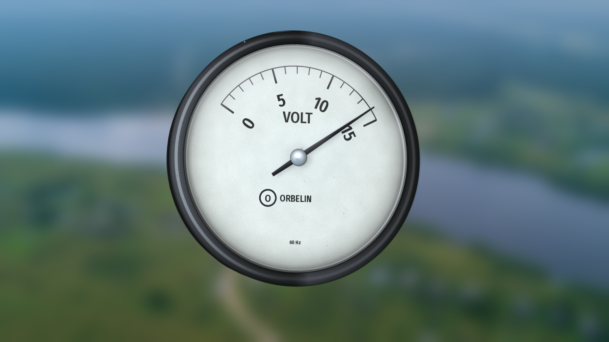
14 (V)
